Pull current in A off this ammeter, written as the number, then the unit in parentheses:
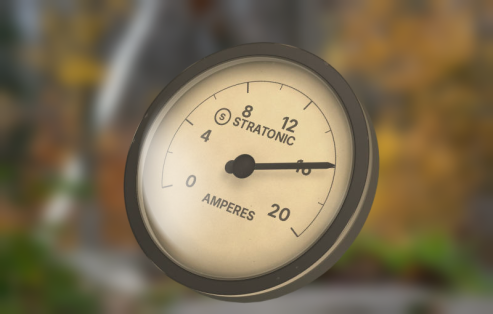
16 (A)
